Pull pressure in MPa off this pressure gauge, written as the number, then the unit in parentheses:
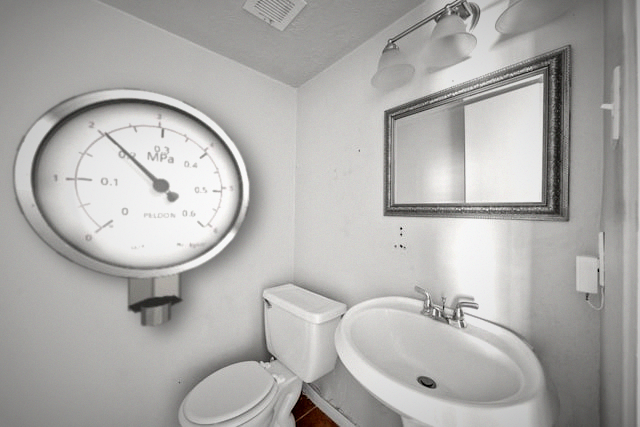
0.2 (MPa)
